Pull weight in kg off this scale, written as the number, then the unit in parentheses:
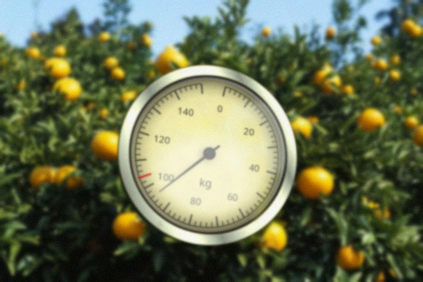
96 (kg)
